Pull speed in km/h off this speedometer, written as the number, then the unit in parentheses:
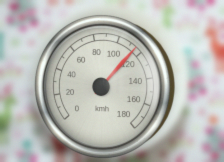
115 (km/h)
